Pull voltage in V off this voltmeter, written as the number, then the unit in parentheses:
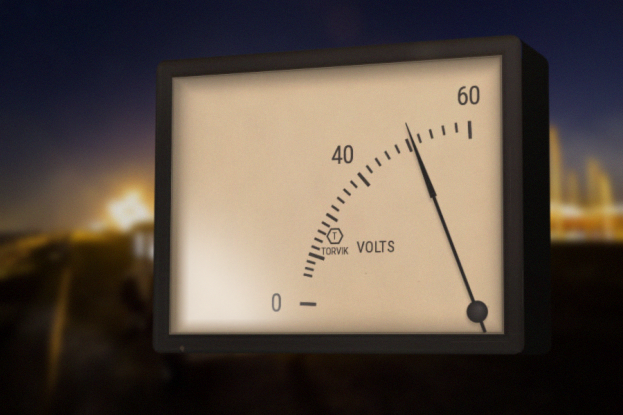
51 (V)
